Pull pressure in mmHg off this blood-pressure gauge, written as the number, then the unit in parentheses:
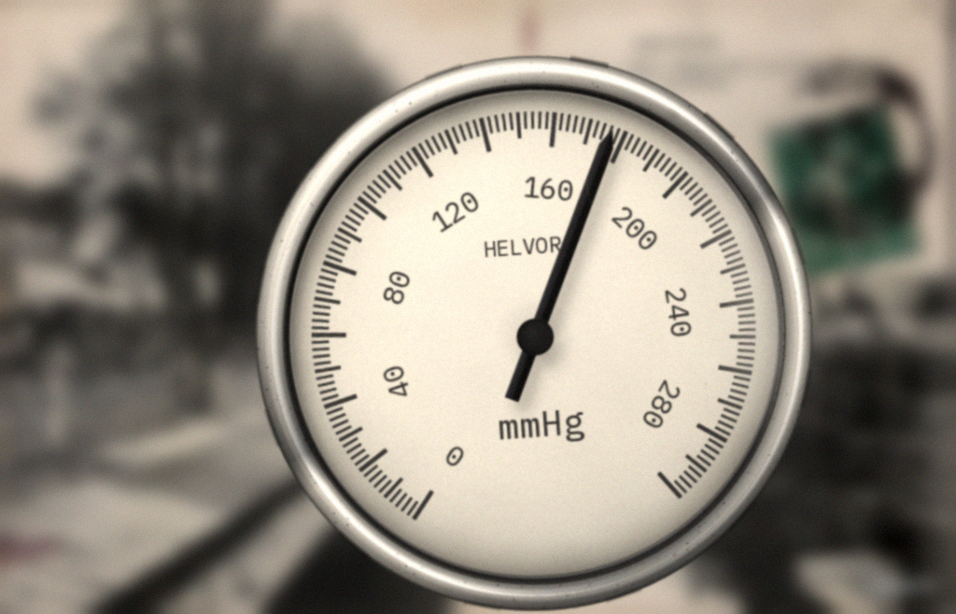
176 (mmHg)
